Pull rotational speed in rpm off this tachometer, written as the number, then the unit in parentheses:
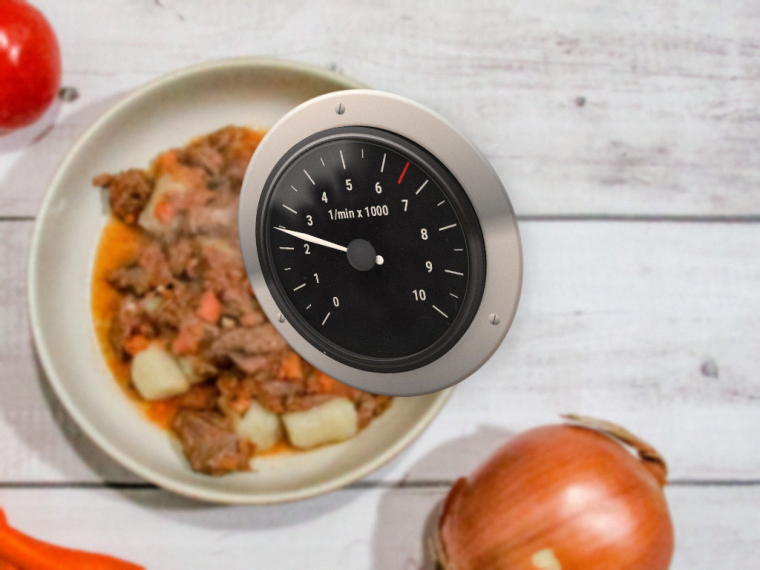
2500 (rpm)
